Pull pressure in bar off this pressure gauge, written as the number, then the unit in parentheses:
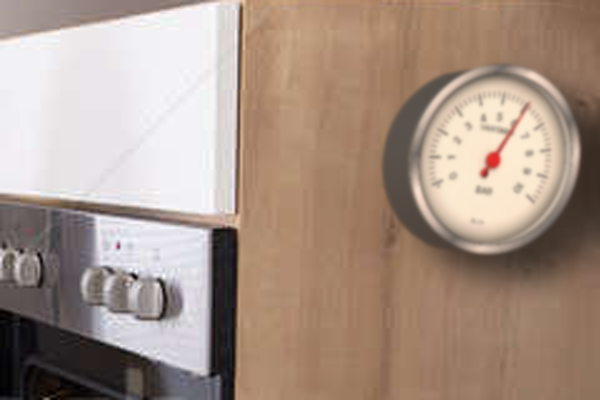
6 (bar)
